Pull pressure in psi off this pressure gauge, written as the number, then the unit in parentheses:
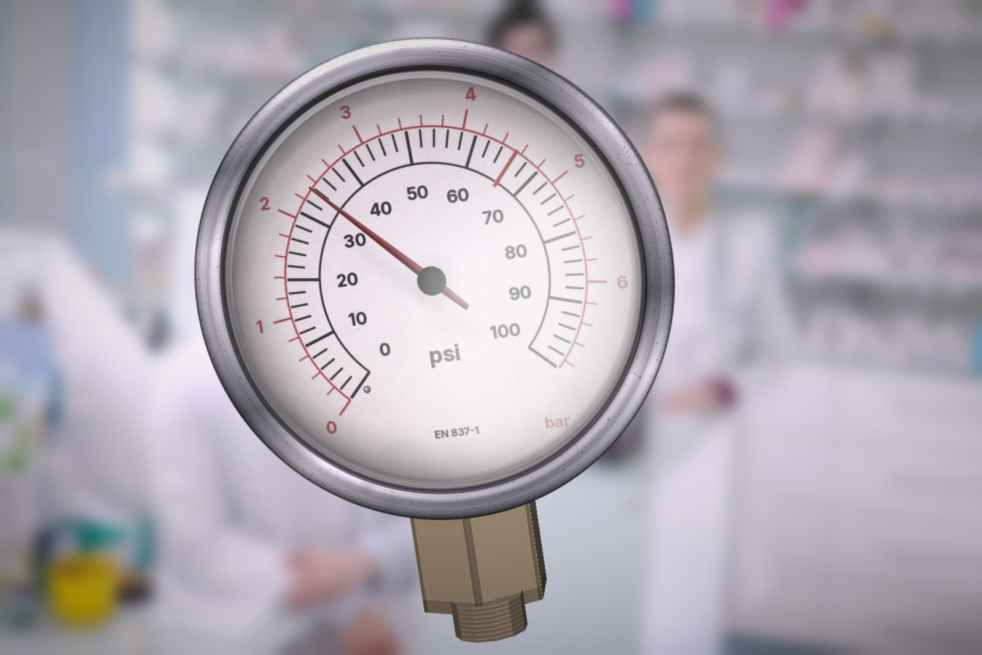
34 (psi)
